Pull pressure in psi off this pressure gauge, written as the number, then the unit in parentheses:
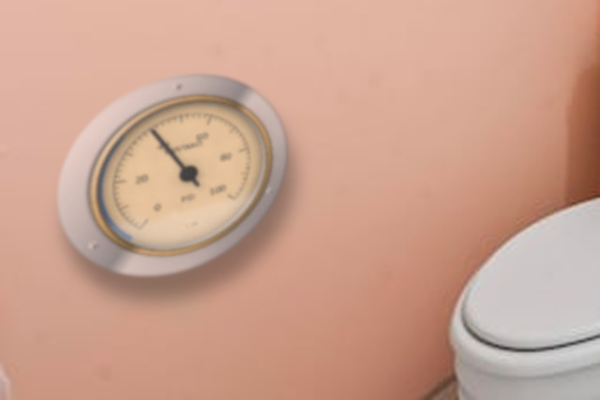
40 (psi)
